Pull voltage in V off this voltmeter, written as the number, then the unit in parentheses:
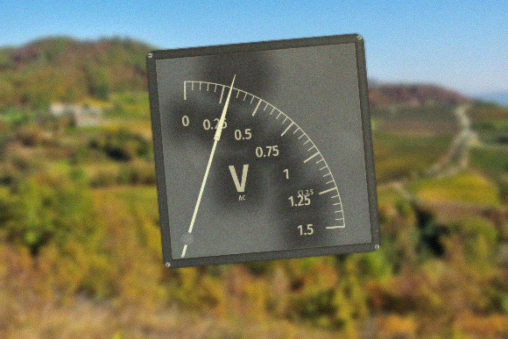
0.3 (V)
